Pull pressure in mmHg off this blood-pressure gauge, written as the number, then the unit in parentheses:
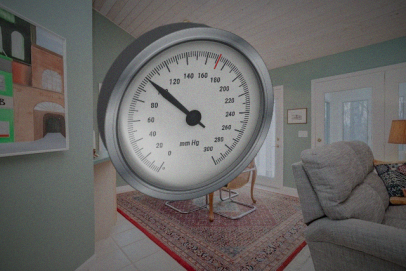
100 (mmHg)
